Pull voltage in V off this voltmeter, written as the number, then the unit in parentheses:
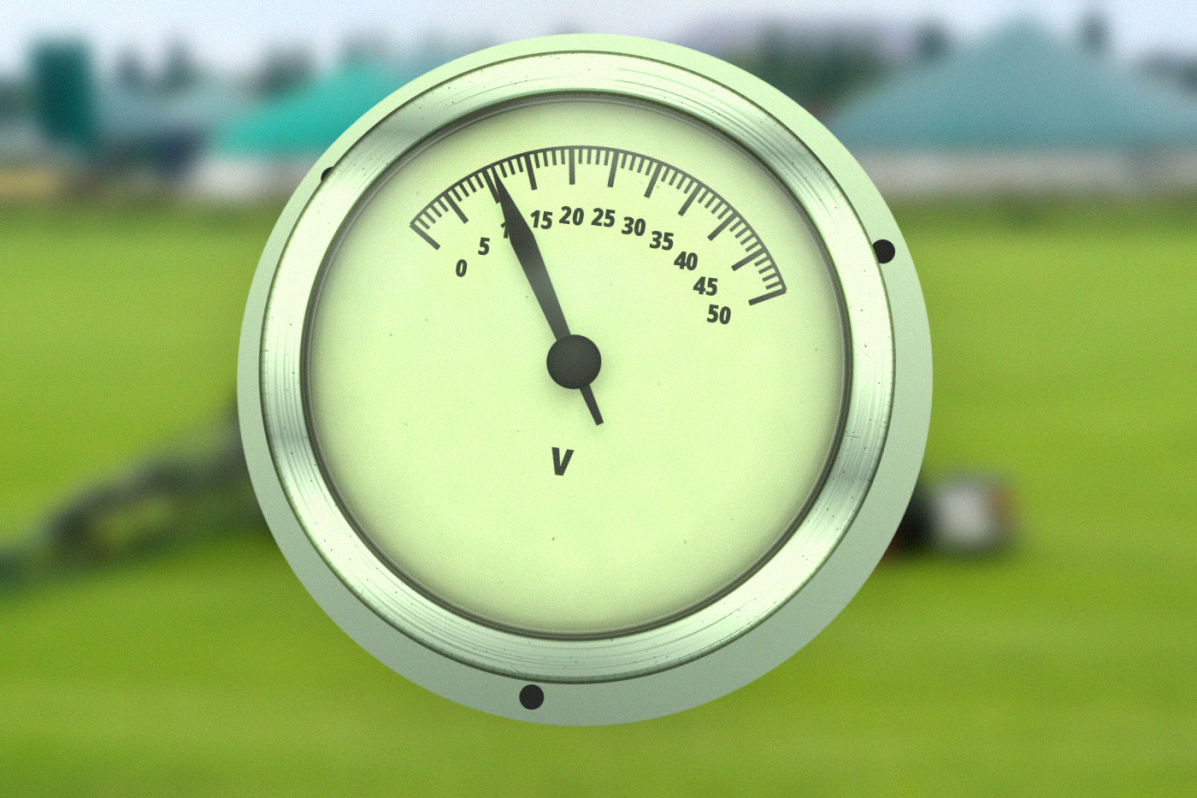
11 (V)
